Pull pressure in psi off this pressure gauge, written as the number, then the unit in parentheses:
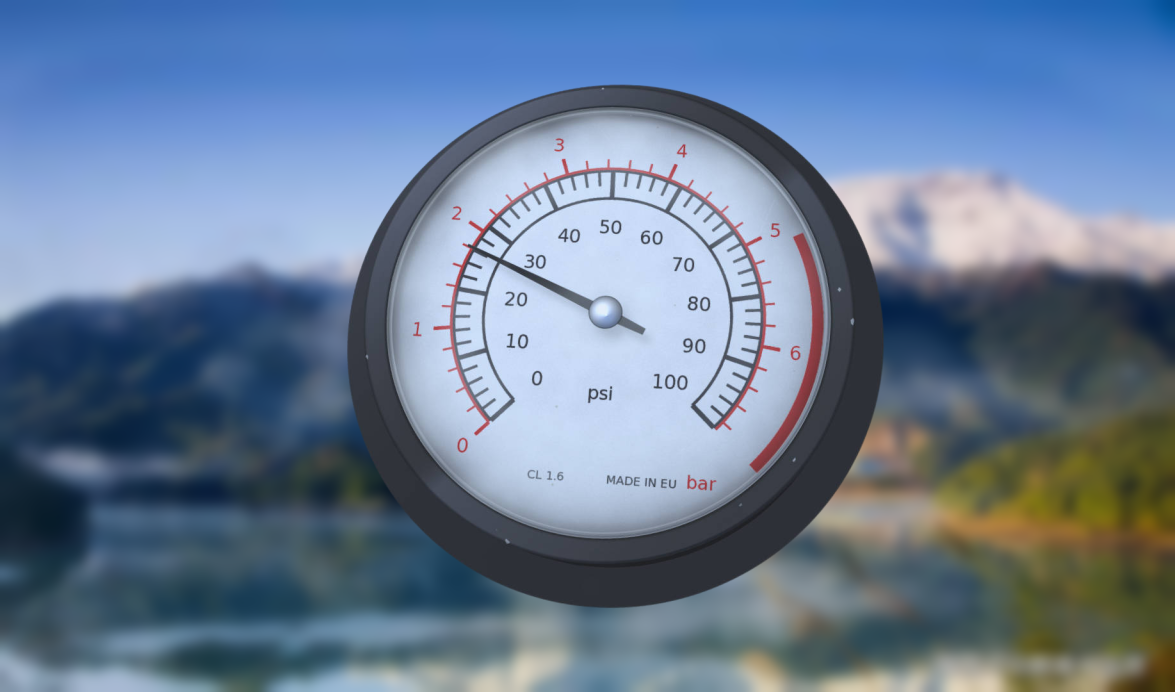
26 (psi)
